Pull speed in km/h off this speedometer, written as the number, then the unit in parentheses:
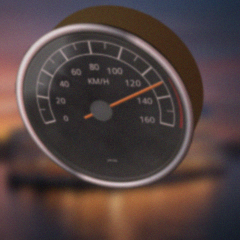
130 (km/h)
